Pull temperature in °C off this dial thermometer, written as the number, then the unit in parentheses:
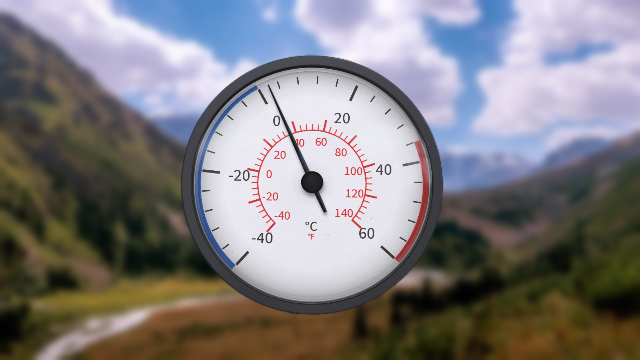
2 (°C)
